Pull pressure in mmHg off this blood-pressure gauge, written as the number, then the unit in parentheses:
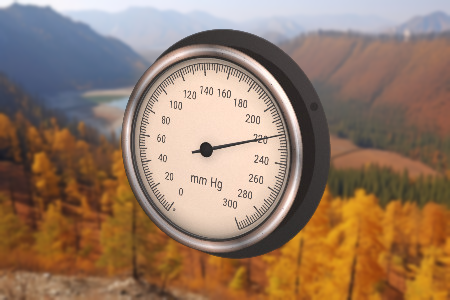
220 (mmHg)
